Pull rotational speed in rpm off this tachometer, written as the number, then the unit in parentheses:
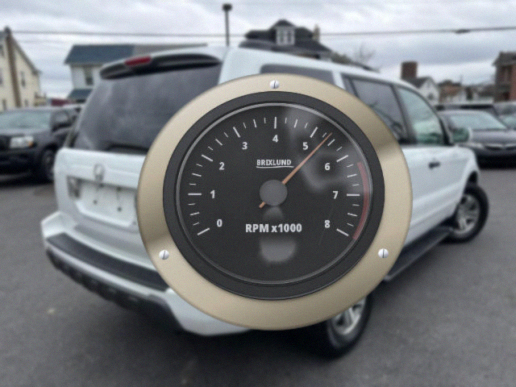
5375 (rpm)
